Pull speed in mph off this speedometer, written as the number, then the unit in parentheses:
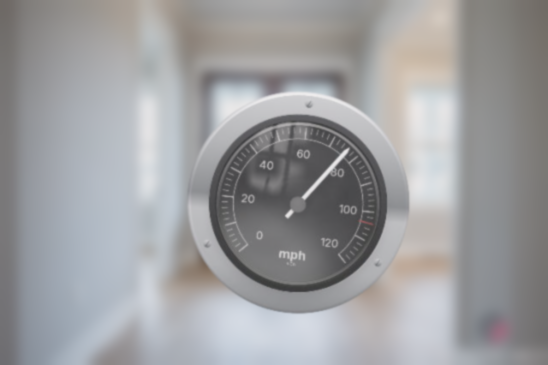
76 (mph)
